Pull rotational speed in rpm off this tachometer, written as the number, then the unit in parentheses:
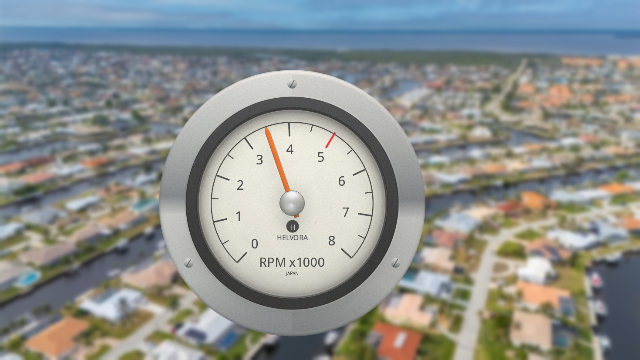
3500 (rpm)
